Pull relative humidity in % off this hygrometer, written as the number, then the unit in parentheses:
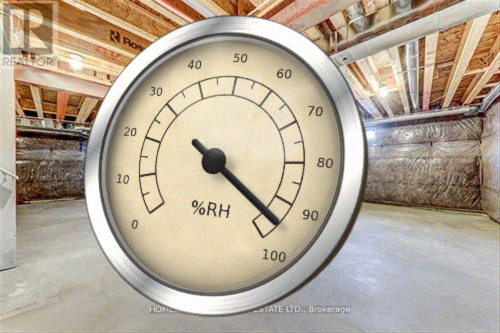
95 (%)
